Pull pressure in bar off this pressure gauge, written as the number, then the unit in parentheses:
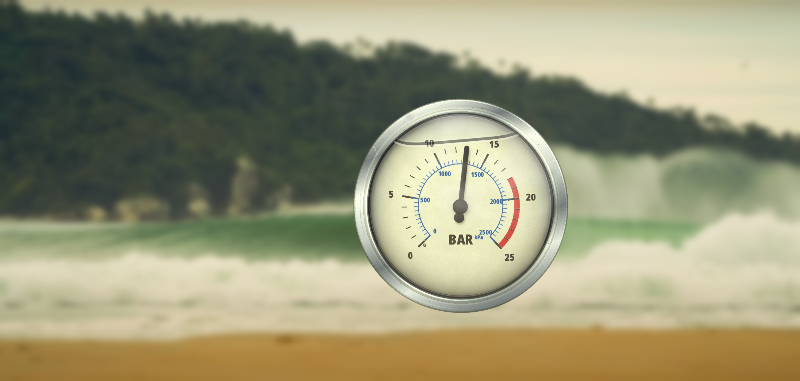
13 (bar)
